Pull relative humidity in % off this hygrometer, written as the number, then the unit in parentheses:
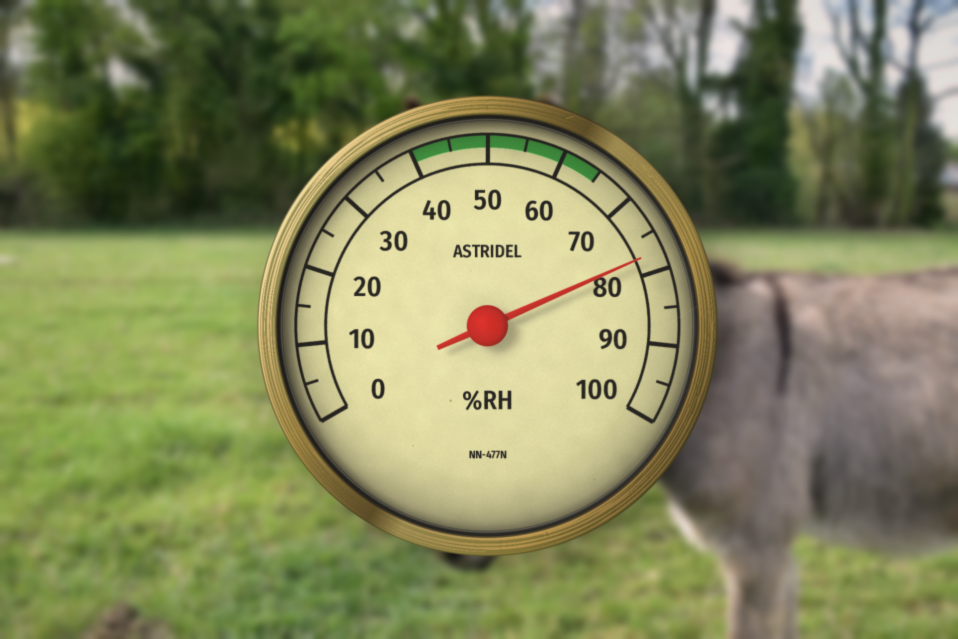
77.5 (%)
